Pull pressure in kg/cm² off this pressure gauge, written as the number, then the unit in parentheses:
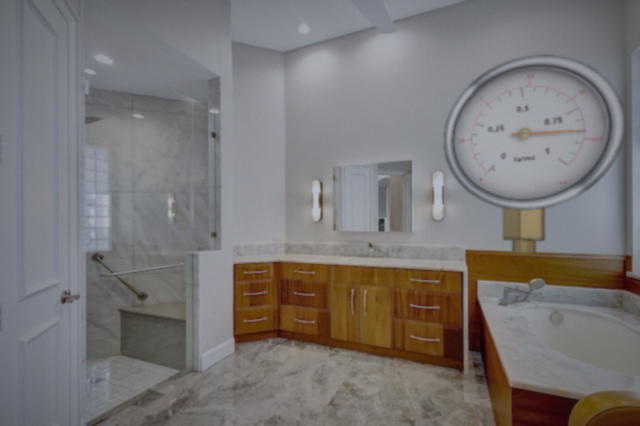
0.85 (kg/cm²)
